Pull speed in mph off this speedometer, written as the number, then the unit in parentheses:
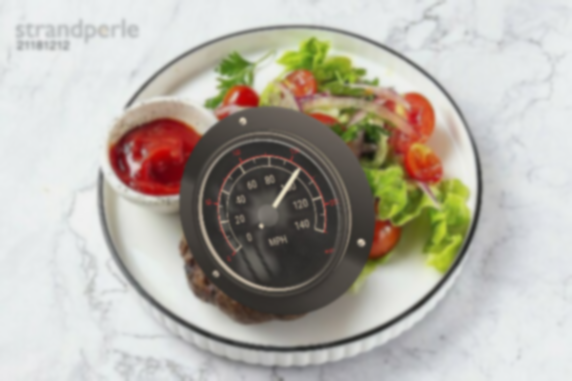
100 (mph)
